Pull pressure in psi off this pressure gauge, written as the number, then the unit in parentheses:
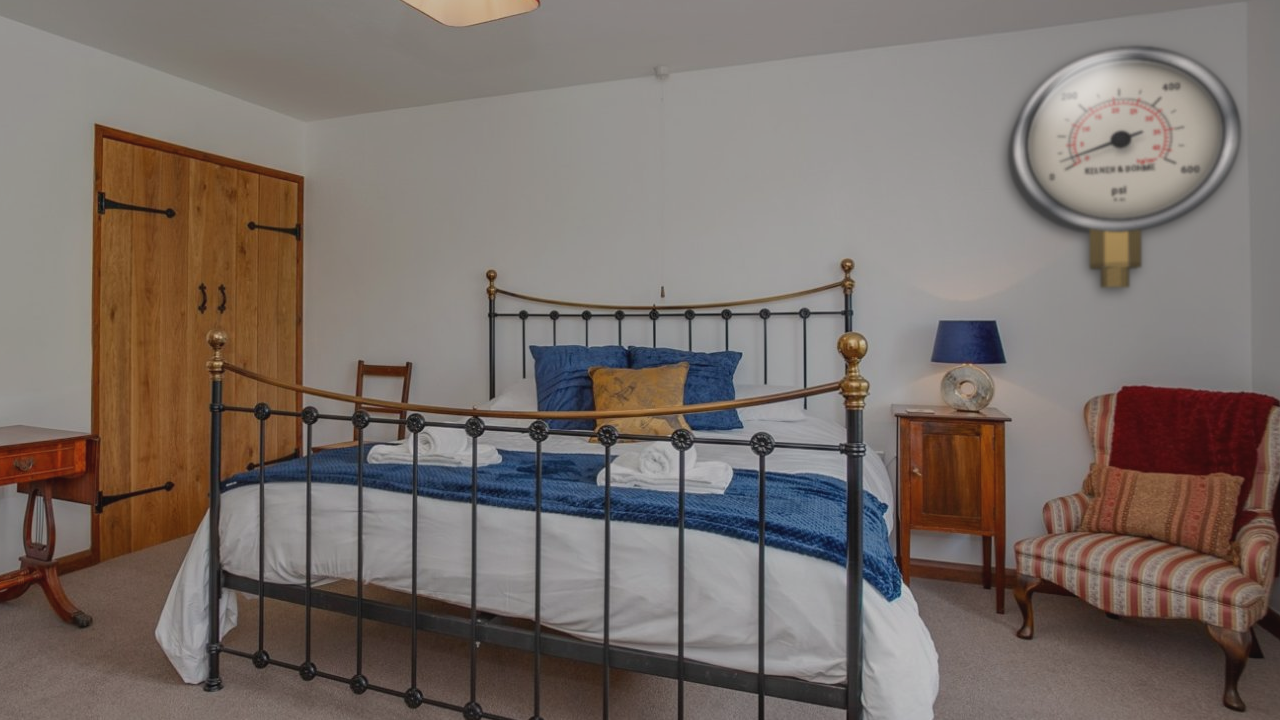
25 (psi)
